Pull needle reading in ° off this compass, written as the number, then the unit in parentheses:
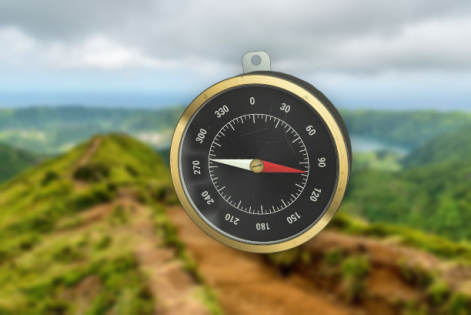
100 (°)
